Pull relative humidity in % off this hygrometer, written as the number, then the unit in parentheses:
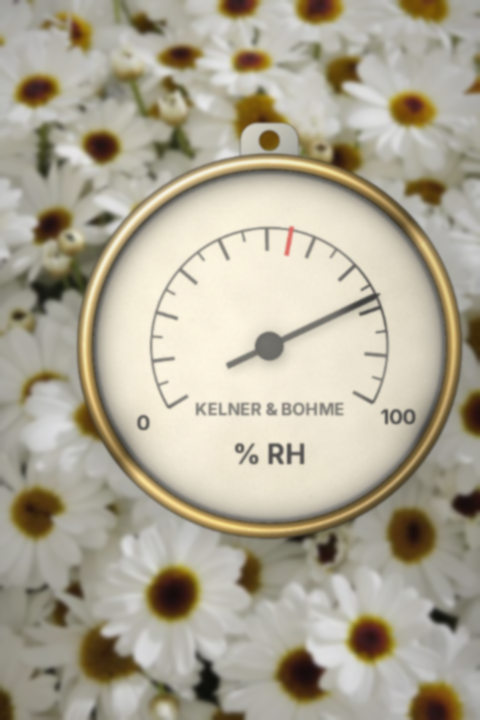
77.5 (%)
